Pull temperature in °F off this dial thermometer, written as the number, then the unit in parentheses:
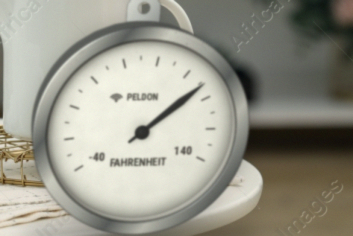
90 (°F)
